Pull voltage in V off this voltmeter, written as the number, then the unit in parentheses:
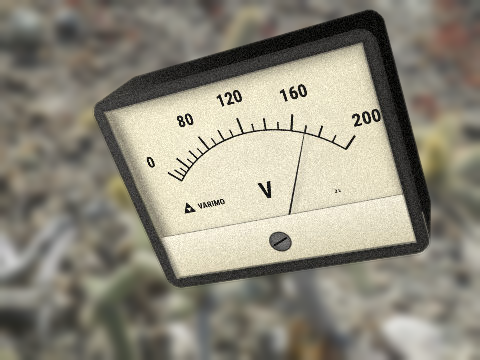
170 (V)
